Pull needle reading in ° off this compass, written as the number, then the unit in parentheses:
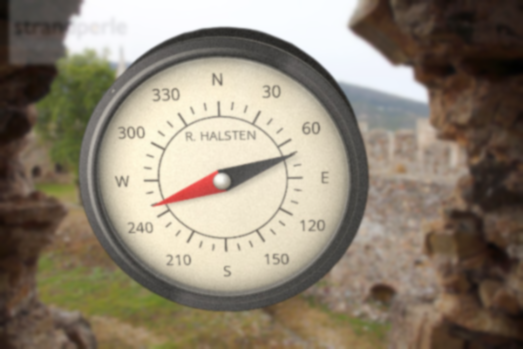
250 (°)
